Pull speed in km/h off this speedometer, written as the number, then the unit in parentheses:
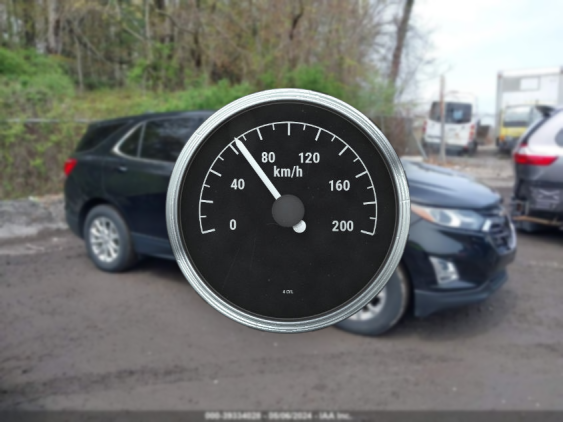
65 (km/h)
